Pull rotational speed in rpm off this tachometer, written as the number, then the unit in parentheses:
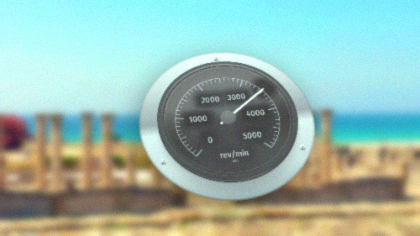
3500 (rpm)
